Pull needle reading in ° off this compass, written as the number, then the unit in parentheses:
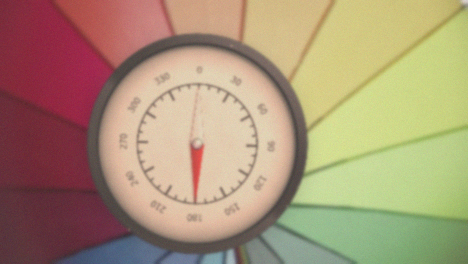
180 (°)
